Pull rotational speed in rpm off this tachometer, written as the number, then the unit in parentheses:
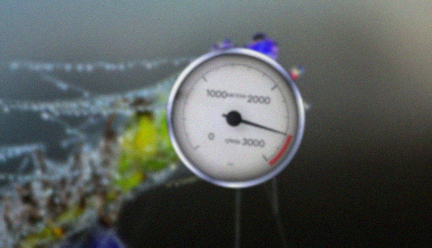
2600 (rpm)
